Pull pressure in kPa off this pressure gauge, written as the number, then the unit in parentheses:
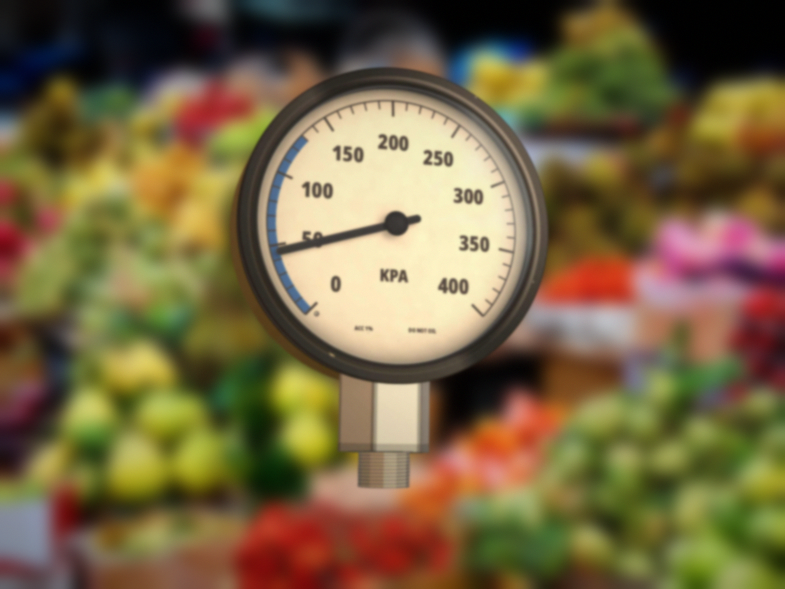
45 (kPa)
